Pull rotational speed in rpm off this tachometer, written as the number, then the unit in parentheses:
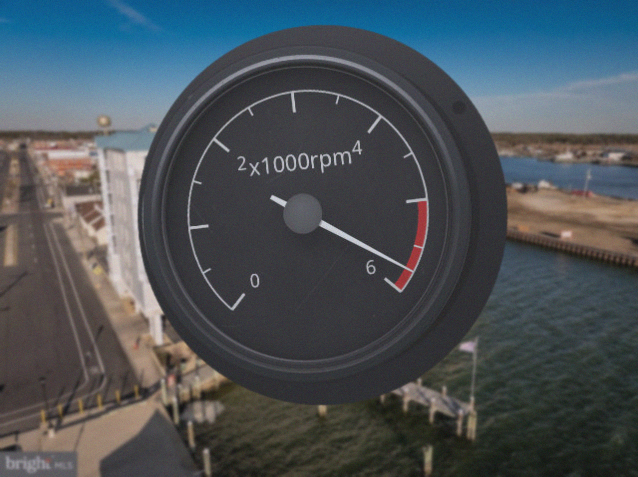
5750 (rpm)
